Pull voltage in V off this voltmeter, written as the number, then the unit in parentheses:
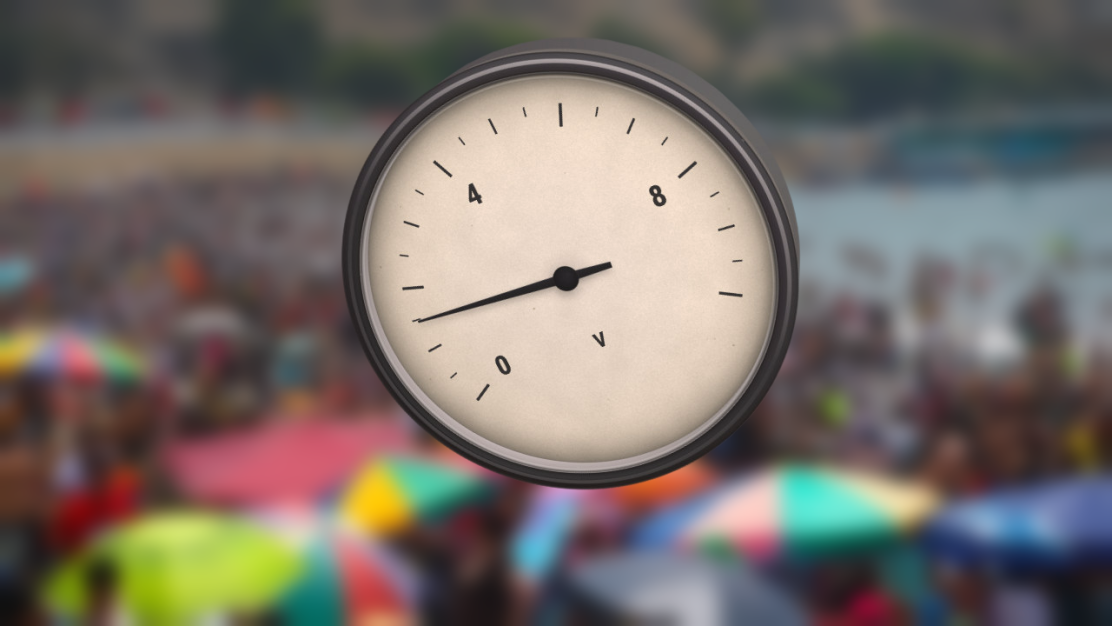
1.5 (V)
